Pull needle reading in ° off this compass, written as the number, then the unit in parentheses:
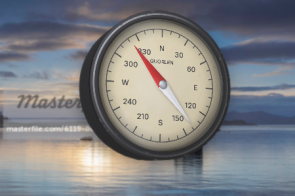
320 (°)
